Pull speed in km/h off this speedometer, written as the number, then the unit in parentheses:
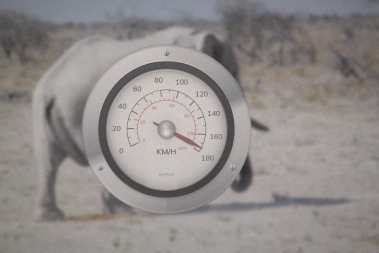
175 (km/h)
